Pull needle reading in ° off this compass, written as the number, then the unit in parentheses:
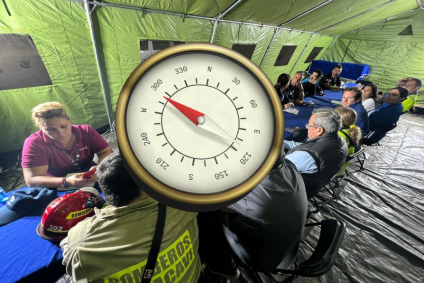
292.5 (°)
